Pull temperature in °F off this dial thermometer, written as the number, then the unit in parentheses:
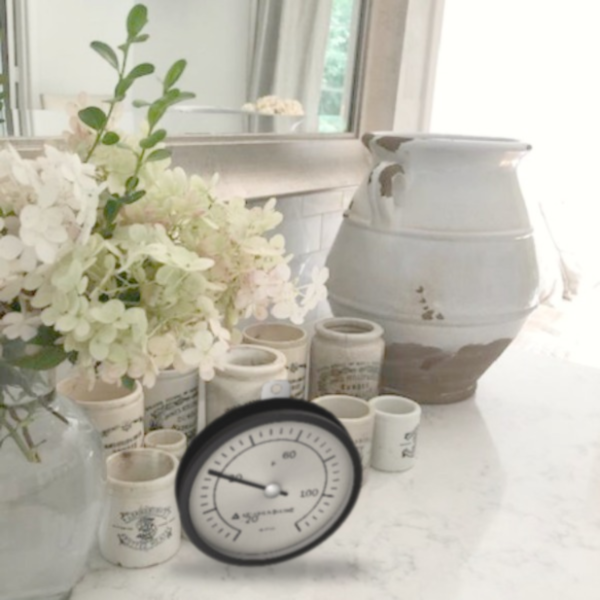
20 (°F)
